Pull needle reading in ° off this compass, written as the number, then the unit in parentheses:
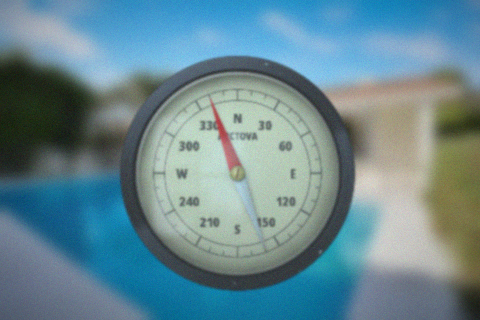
340 (°)
